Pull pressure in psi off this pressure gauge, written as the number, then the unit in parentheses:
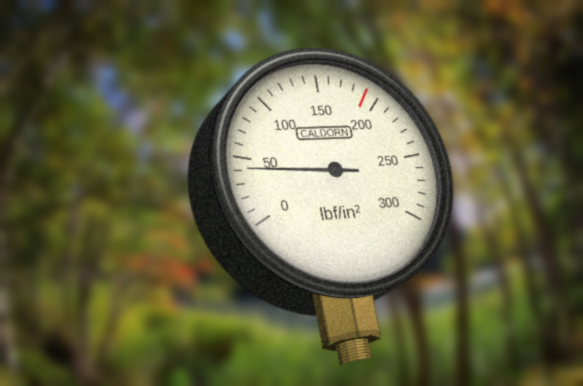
40 (psi)
